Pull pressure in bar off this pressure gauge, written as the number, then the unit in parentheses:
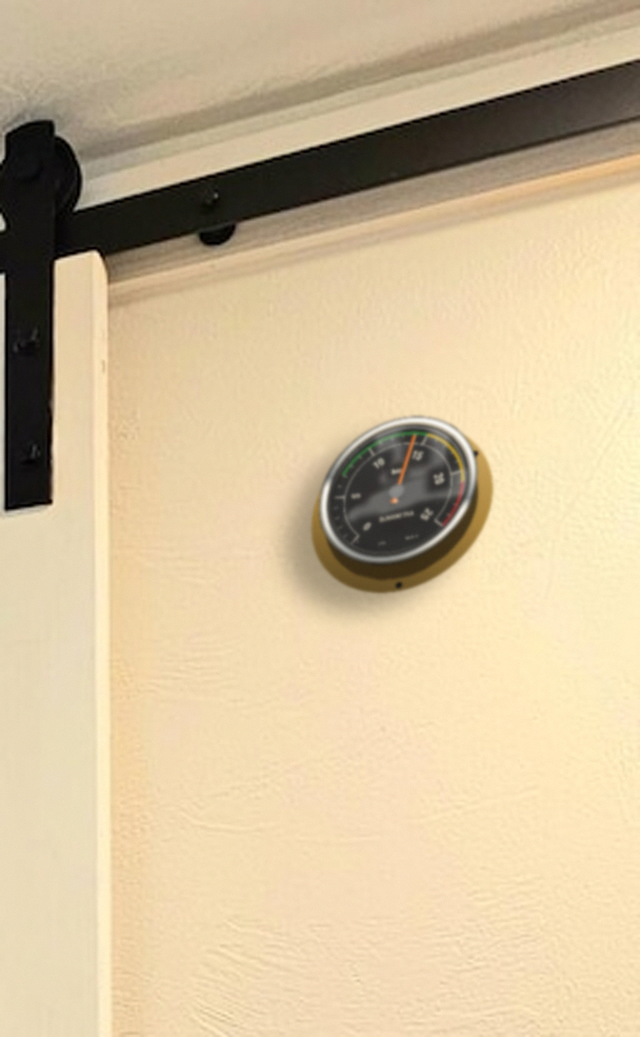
14 (bar)
